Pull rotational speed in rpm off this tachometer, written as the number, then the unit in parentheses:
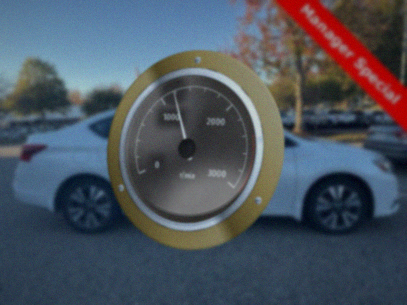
1200 (rpm)
